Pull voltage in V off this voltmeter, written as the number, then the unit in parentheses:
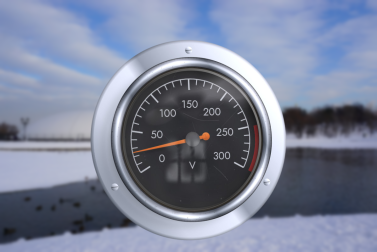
25 (V)
